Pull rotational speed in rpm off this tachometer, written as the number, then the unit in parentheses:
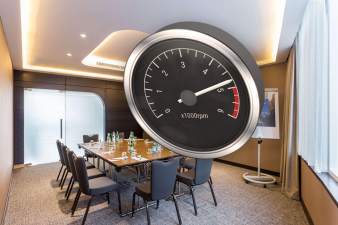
4750 (rpm)
